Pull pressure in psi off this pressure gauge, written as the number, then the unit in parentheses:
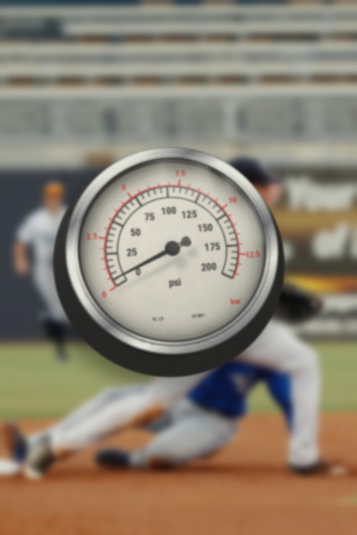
5 (psi)
